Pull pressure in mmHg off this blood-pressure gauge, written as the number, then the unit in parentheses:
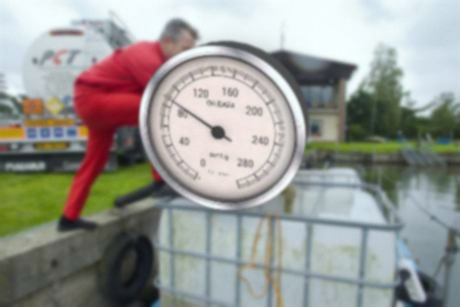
90 (mmHg)
